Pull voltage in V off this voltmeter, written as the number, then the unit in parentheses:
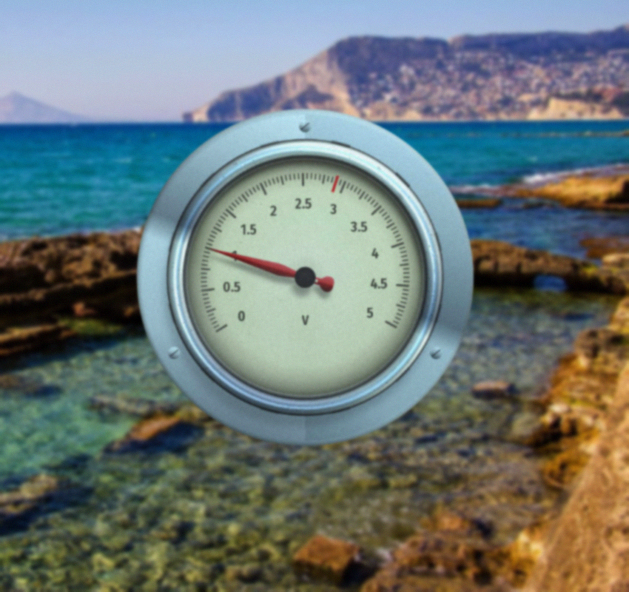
1 (V)
